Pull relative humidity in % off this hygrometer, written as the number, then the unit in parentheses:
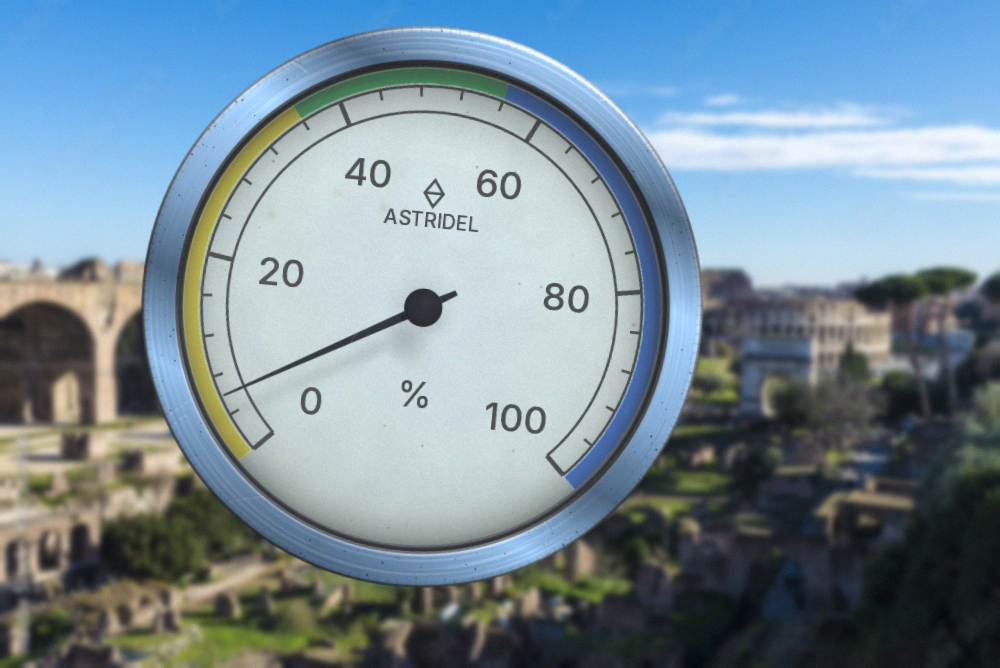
6 (%)
